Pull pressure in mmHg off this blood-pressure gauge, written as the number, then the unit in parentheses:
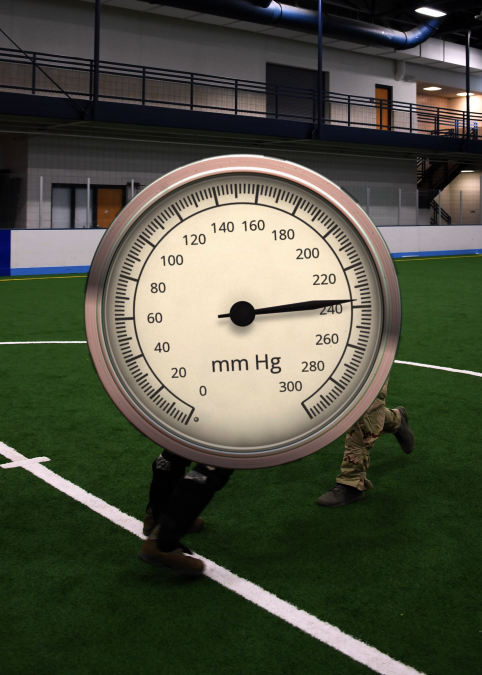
236 (mmHg)
